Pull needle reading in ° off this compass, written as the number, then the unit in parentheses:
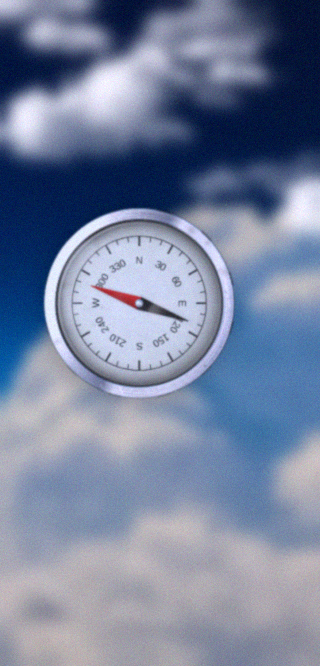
290 (°)
